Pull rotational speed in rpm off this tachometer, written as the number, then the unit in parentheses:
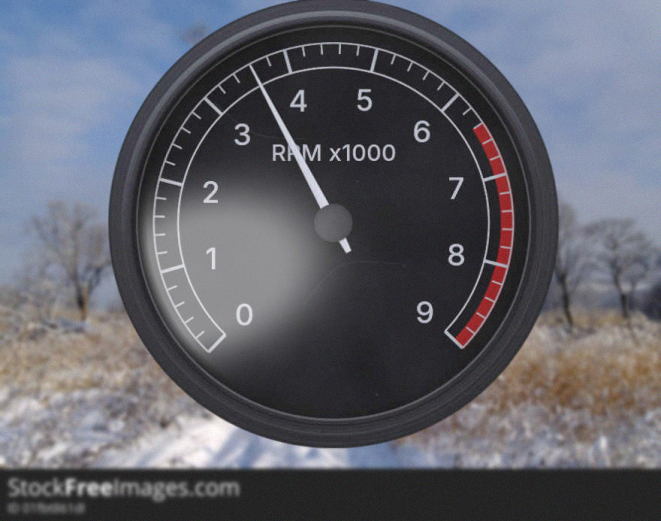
3600 (rpm)
